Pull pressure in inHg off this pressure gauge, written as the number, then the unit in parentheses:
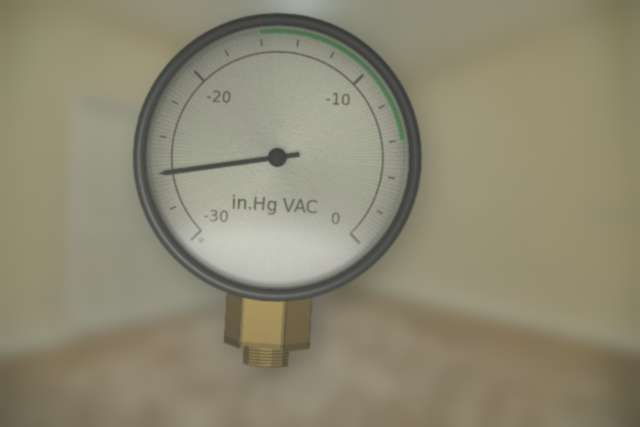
-26 (inHg)
